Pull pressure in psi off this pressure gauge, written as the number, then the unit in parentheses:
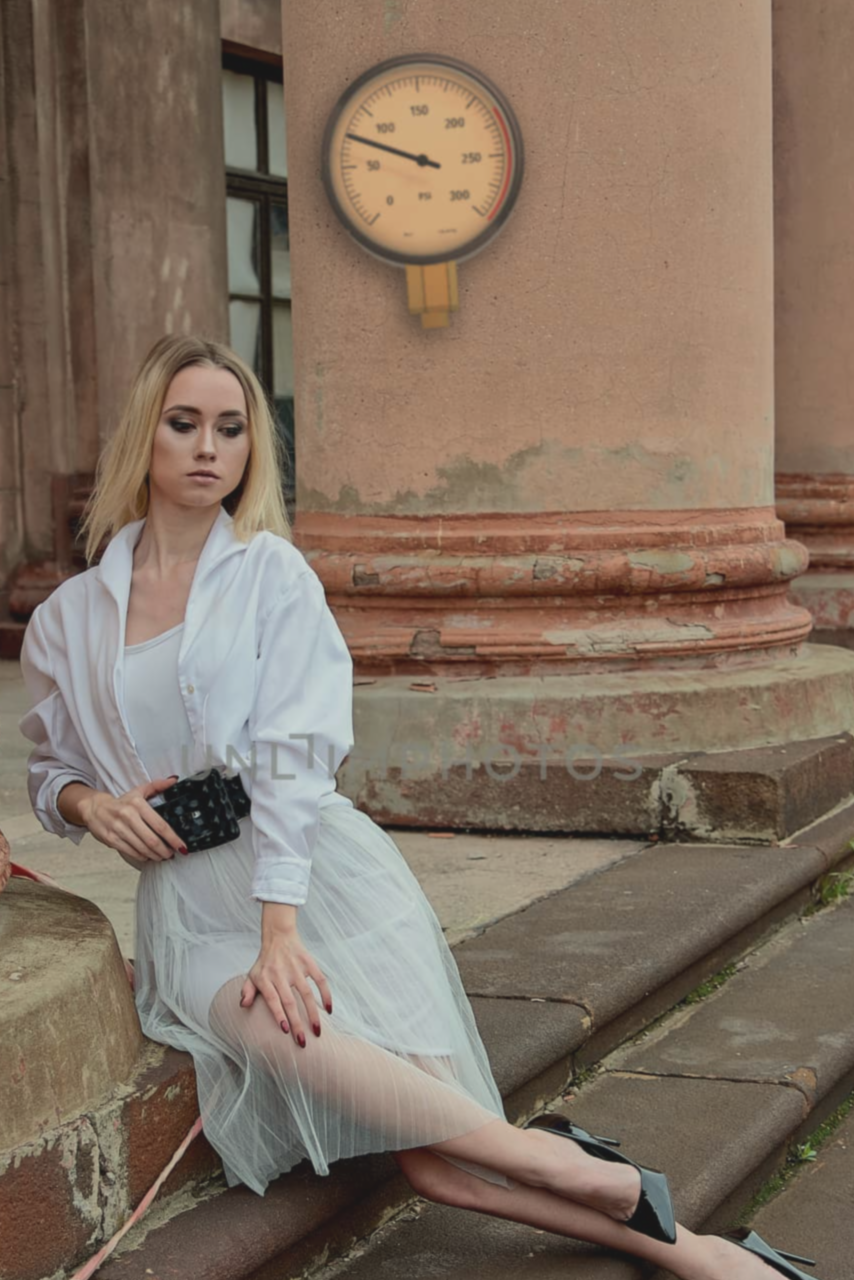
75 (psi)
